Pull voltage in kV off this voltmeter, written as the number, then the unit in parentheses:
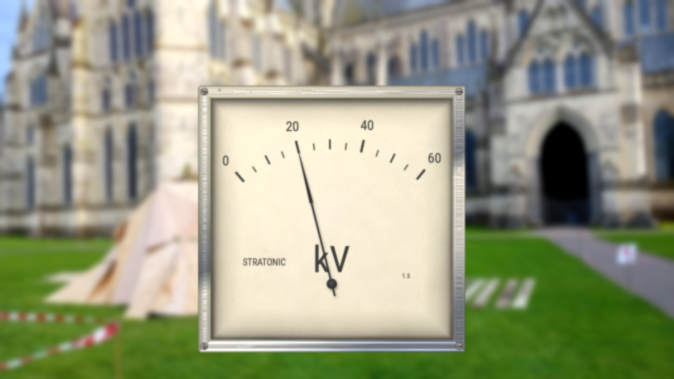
20 (kV)
